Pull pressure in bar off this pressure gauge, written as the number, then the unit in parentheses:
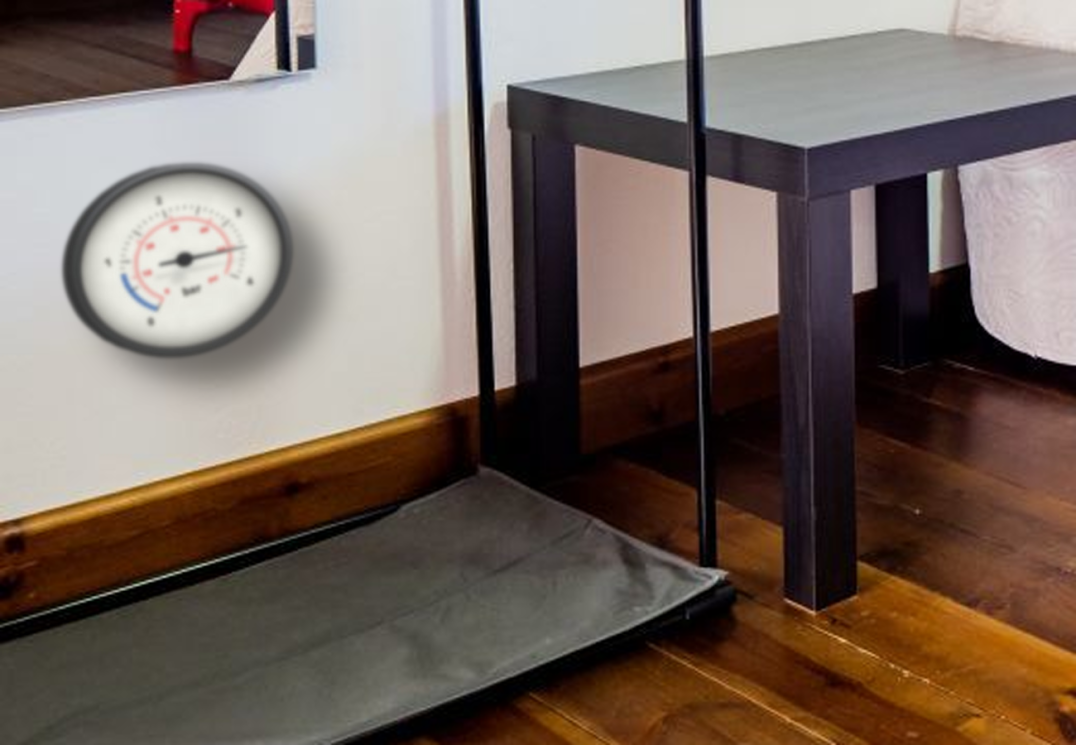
3.5 (bar)
